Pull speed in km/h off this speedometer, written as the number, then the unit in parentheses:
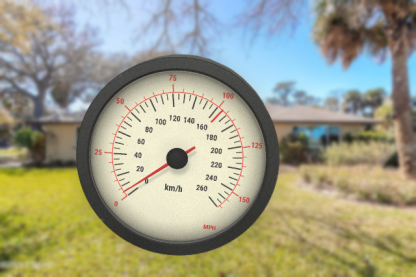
5 (km/h)
